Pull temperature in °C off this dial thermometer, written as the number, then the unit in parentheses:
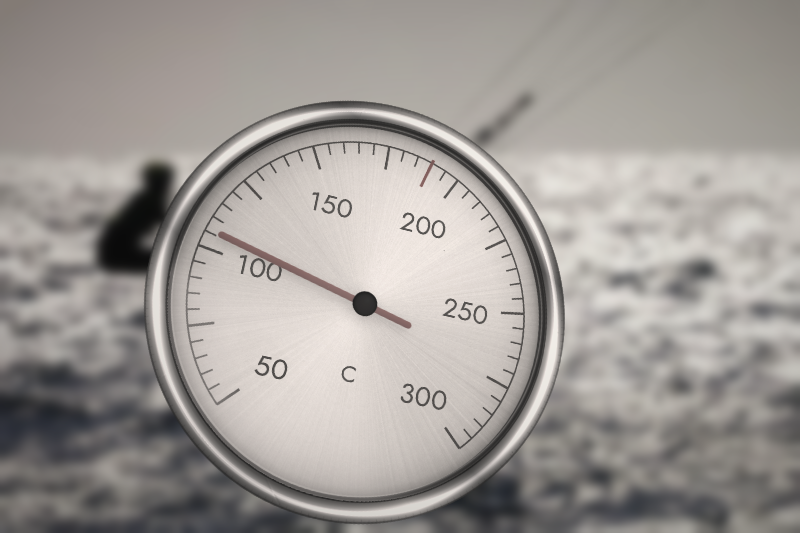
105 (°C)
